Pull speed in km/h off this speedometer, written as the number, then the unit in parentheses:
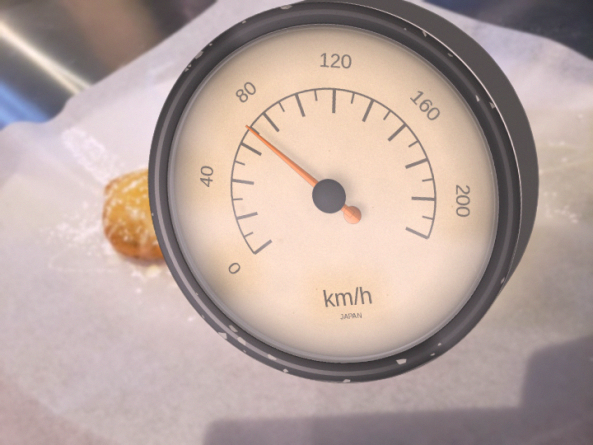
70 (km/h)
